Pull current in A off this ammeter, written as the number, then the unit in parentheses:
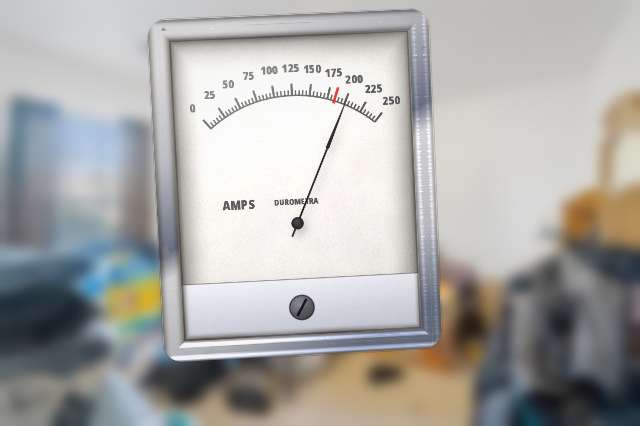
200 (A)
